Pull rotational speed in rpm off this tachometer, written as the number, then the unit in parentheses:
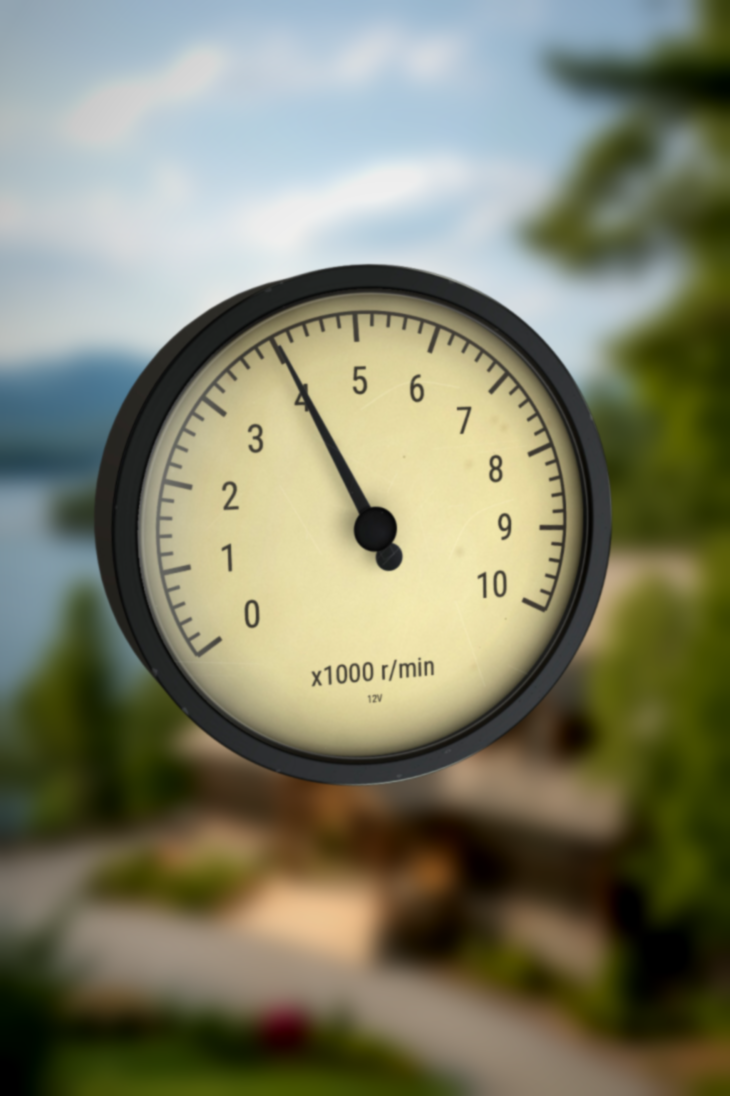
4000 (rpm)
